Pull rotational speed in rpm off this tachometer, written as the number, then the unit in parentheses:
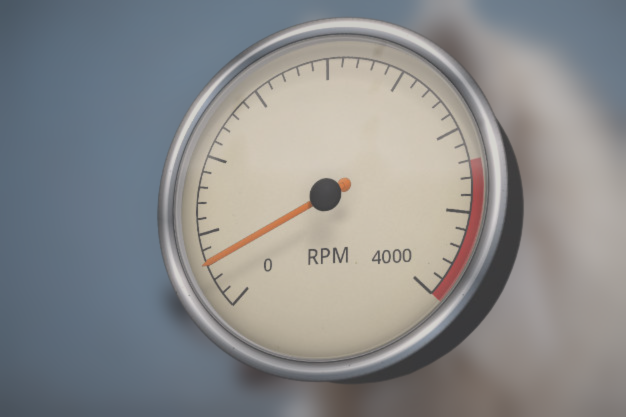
300 (rpm)
